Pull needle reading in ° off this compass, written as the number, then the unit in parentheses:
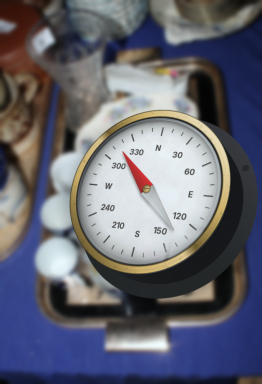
315 (°)
